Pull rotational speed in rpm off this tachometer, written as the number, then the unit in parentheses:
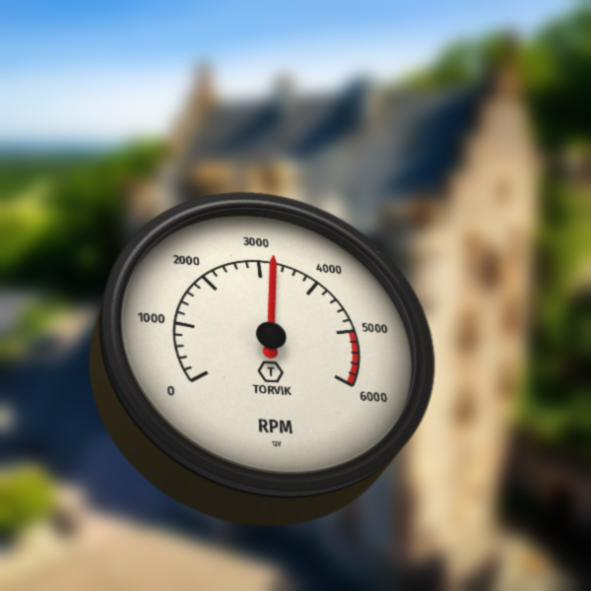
3200 (rpm)
